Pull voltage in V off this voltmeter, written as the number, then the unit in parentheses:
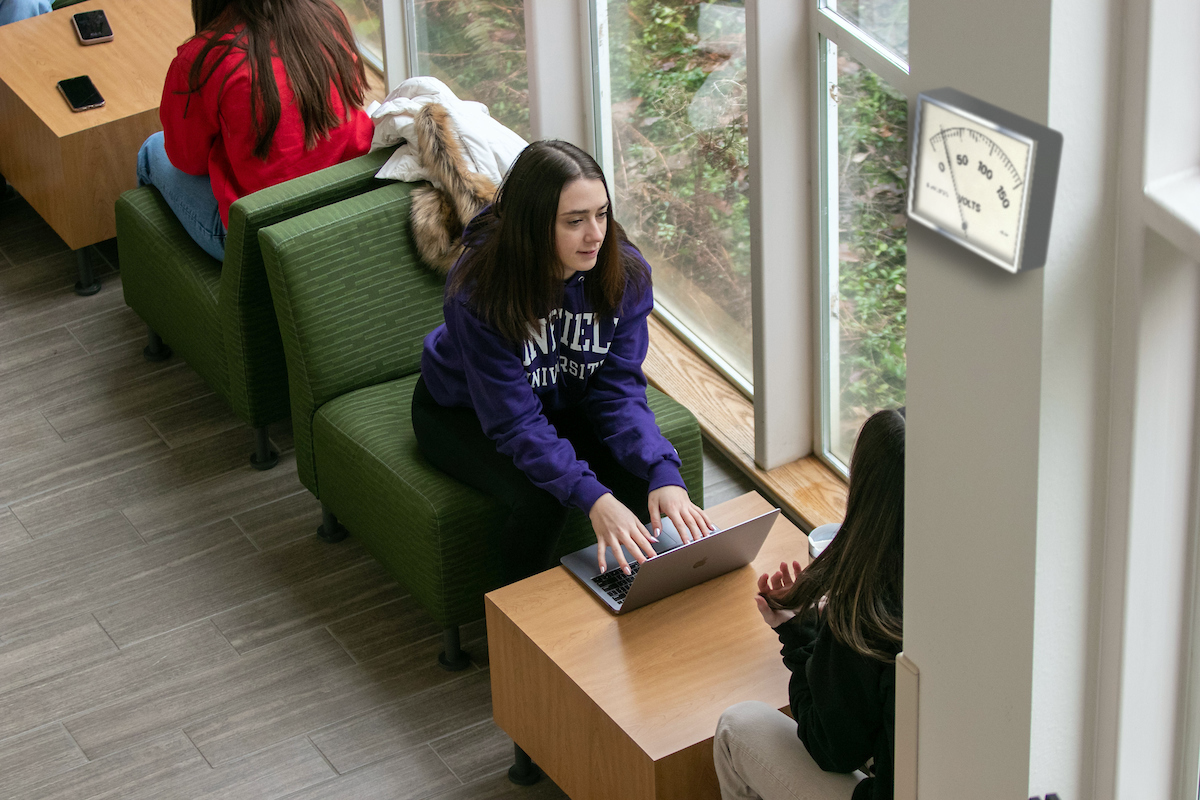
25 (V)
